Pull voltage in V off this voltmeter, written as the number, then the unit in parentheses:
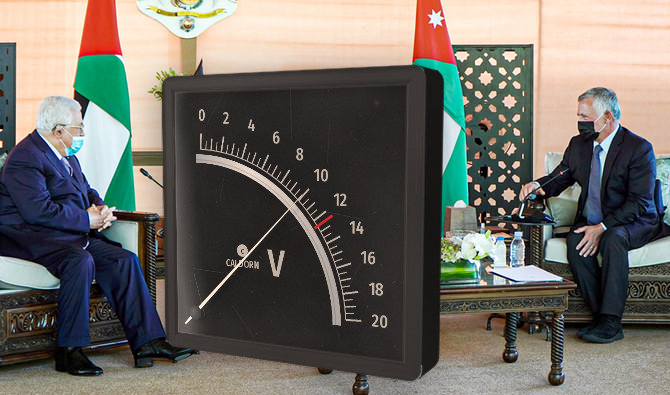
10 (V)
